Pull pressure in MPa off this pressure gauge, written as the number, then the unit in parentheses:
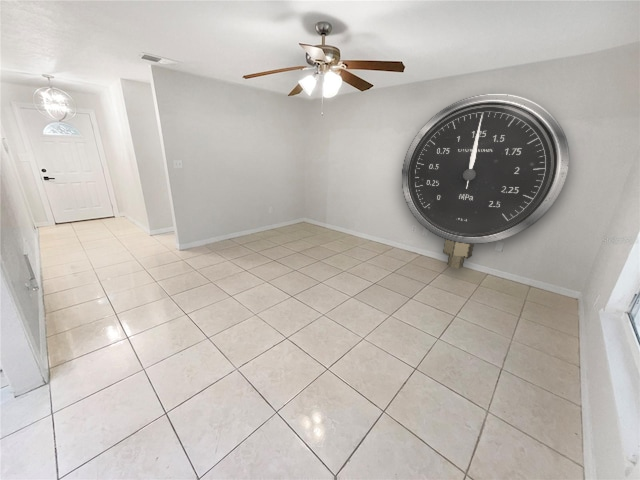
1.25 (MPa)
